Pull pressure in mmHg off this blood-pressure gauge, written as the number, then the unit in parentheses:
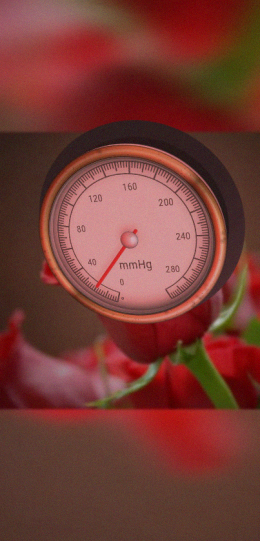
20 (mmHg)
